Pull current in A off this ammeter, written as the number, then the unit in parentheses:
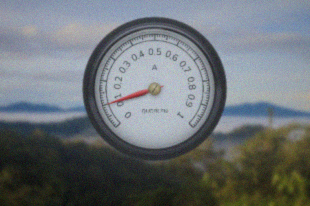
0.1 (A)
